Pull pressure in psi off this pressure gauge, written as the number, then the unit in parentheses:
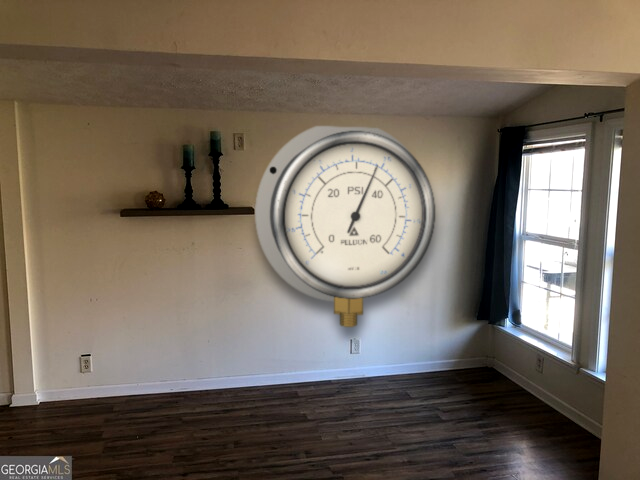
35 (psi)
